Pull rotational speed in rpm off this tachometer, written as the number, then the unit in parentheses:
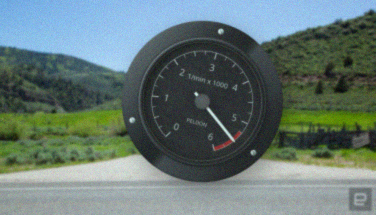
5500 (rpm)
